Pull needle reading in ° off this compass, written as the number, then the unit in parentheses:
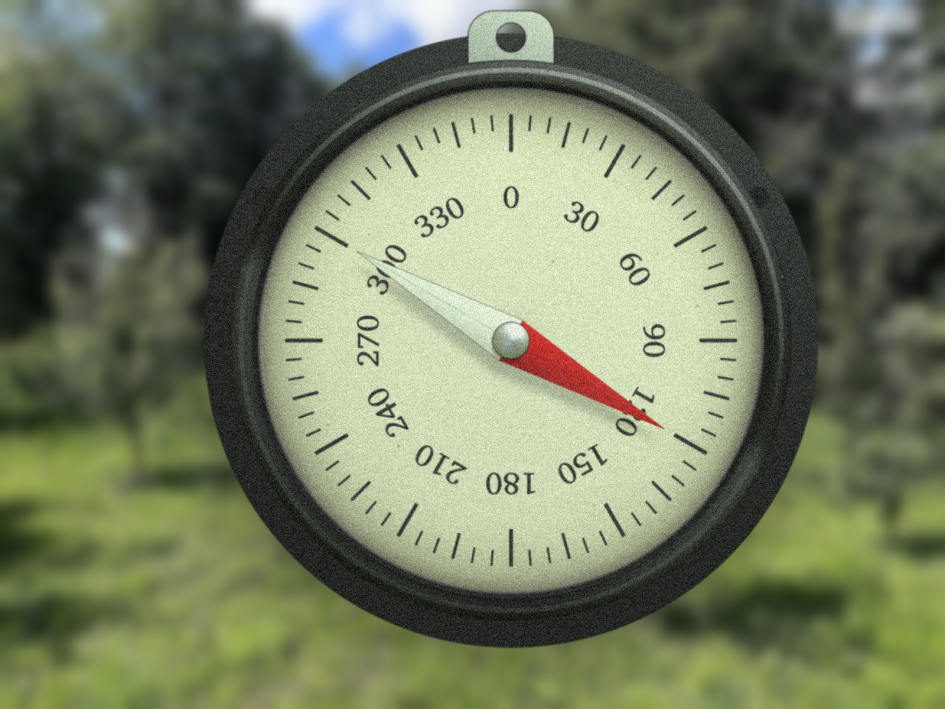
120 (°)
